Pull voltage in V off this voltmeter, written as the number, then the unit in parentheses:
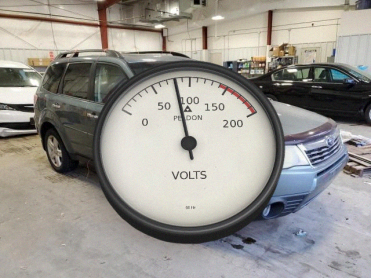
80 (V)
